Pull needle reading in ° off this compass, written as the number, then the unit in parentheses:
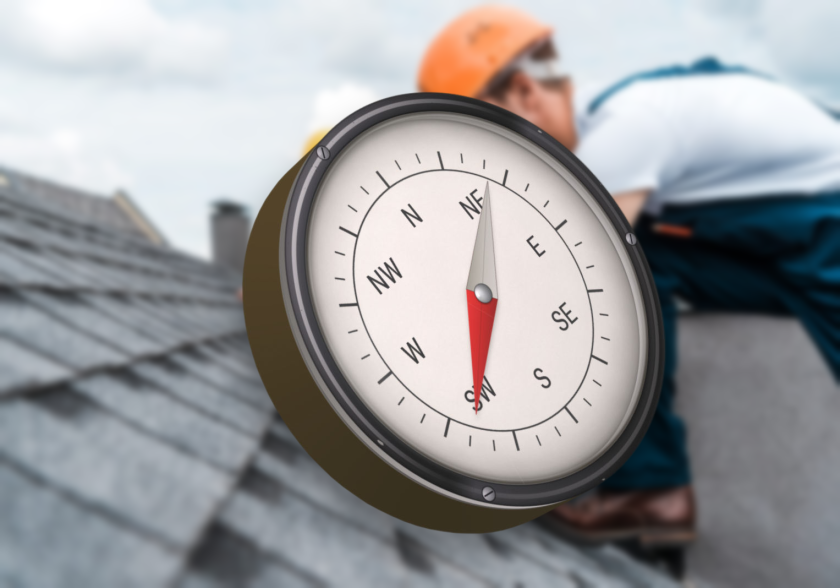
230 (°)
